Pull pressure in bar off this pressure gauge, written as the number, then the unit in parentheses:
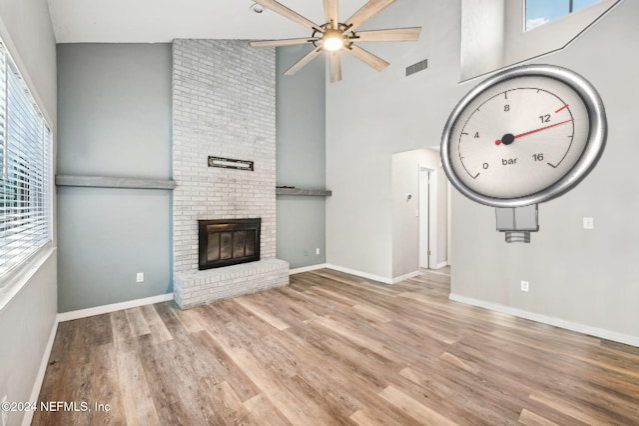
13 (bar)
